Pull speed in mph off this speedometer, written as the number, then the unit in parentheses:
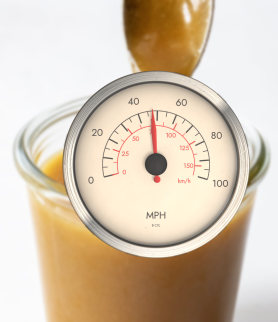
47.5 (mph)
